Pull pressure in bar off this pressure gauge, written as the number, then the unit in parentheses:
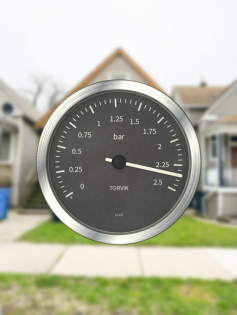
2.35 (bar)
